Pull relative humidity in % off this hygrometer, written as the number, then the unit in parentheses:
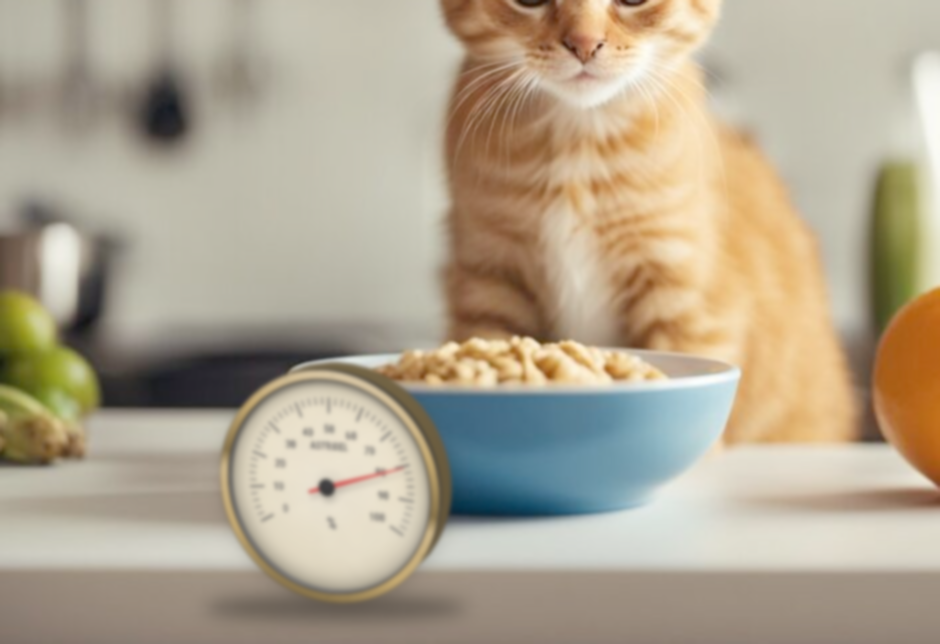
80 (%)
